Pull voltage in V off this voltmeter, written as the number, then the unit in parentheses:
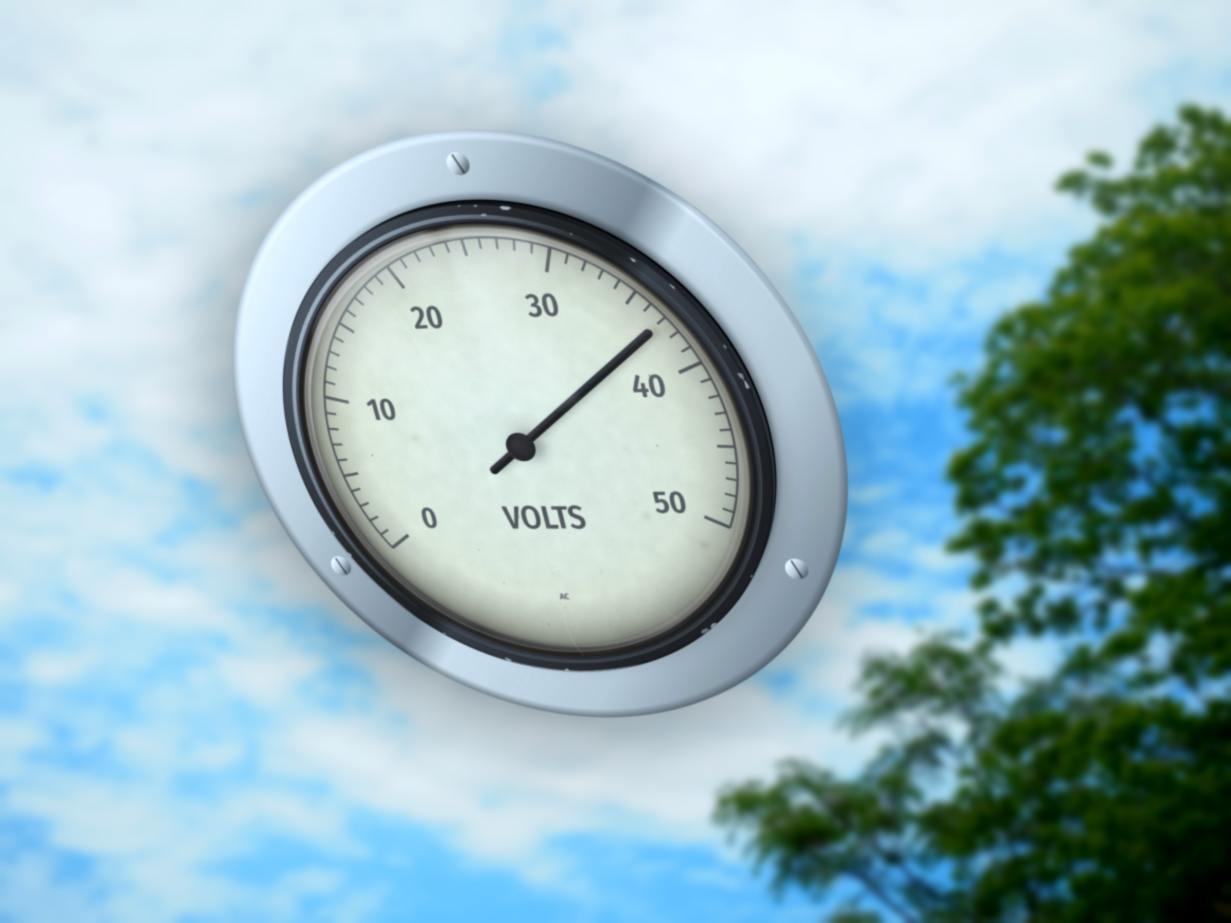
37 (V)
